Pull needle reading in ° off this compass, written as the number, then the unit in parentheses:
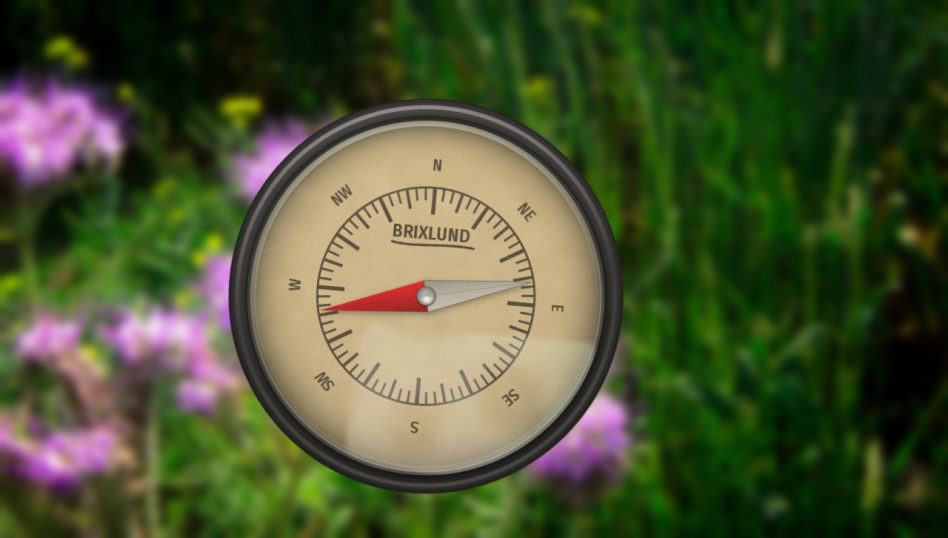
257.5 (°)
